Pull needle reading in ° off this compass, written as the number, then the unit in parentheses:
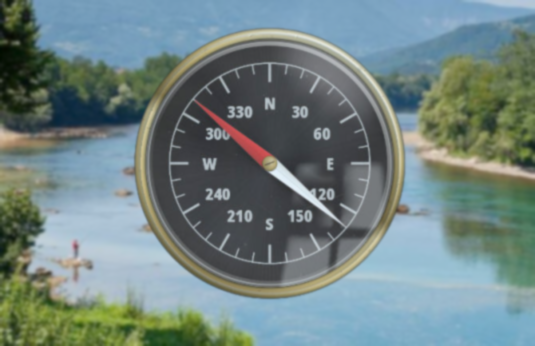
310 (°)
